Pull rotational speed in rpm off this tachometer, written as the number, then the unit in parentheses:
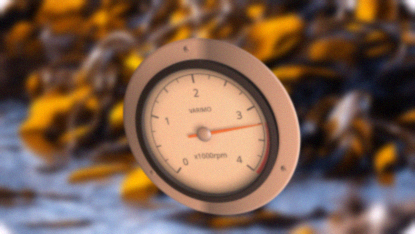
3250 (rpm)
